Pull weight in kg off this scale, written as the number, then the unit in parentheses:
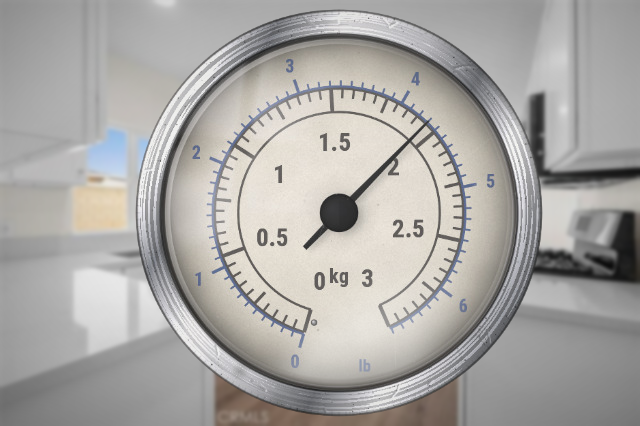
1.95 (kg)
